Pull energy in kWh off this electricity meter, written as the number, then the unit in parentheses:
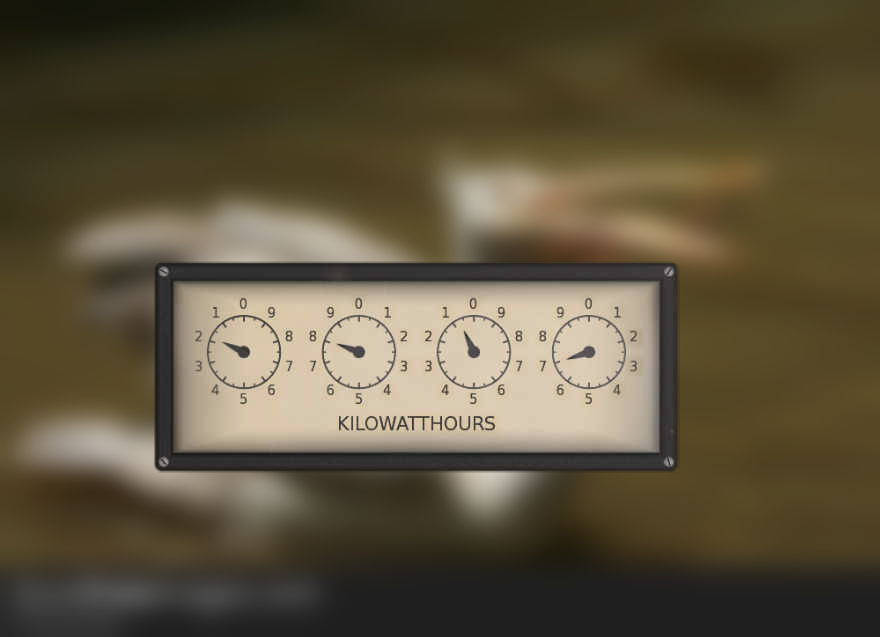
1807 (kWh)
